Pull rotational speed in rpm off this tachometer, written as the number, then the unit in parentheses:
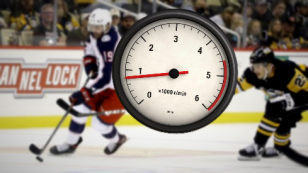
800 (rpm)
